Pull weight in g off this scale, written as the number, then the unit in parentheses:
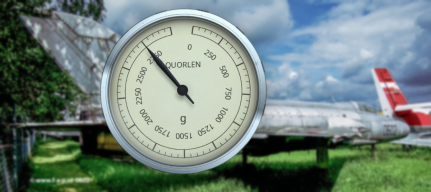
2750 (g)
